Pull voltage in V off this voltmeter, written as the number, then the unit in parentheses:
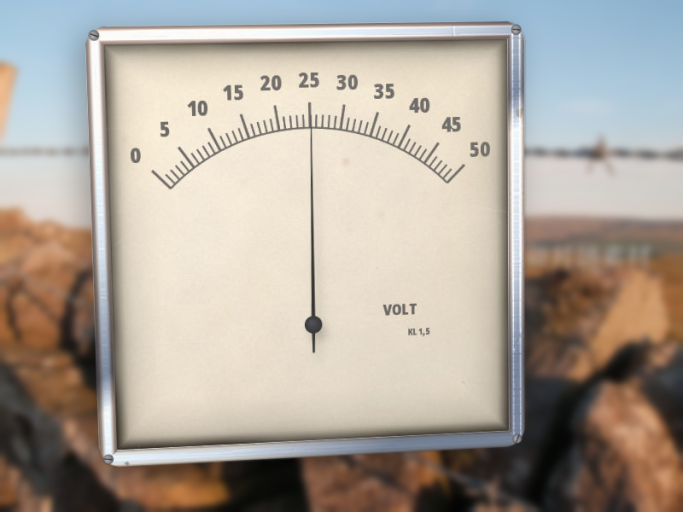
25 (V)
